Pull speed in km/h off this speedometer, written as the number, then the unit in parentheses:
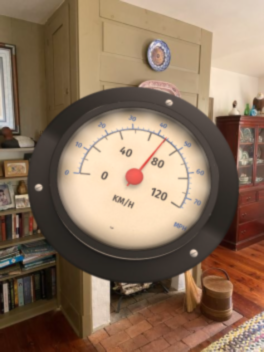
70 (km/h)
